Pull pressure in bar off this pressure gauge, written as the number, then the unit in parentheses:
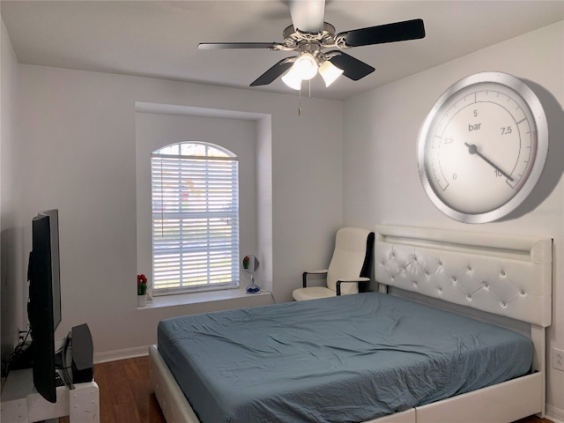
9.75 (bar)
